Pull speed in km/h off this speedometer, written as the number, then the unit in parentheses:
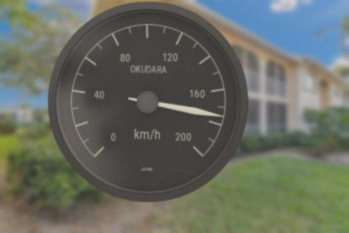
175 (km/h)
